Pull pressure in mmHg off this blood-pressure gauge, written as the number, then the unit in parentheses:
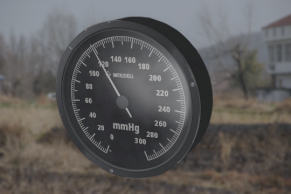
120 (mmHg)
